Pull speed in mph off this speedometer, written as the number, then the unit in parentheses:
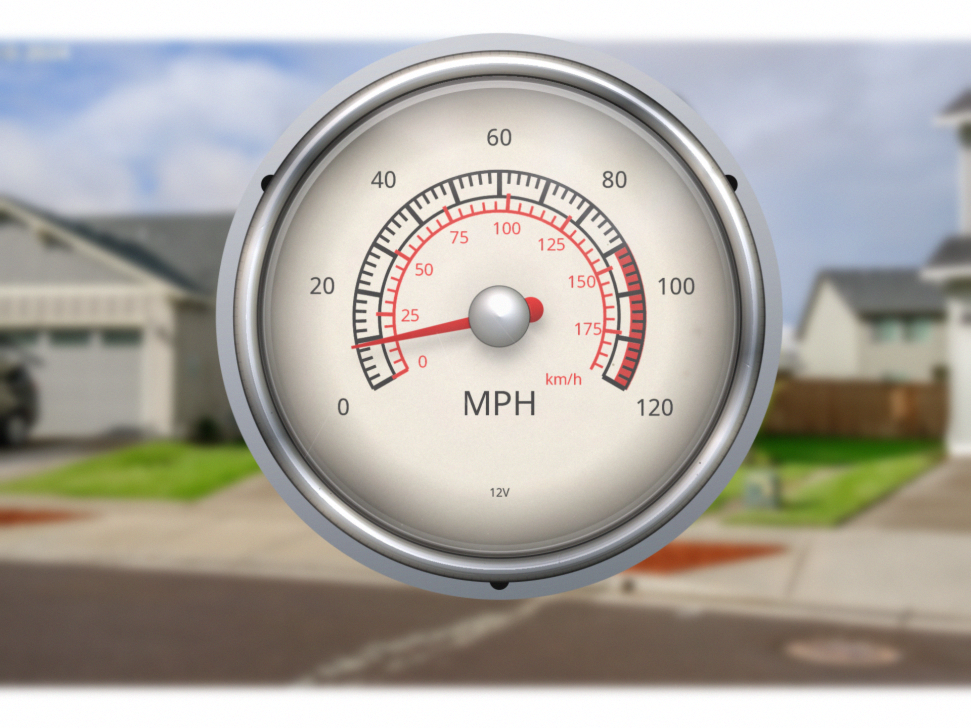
9 (mph)
